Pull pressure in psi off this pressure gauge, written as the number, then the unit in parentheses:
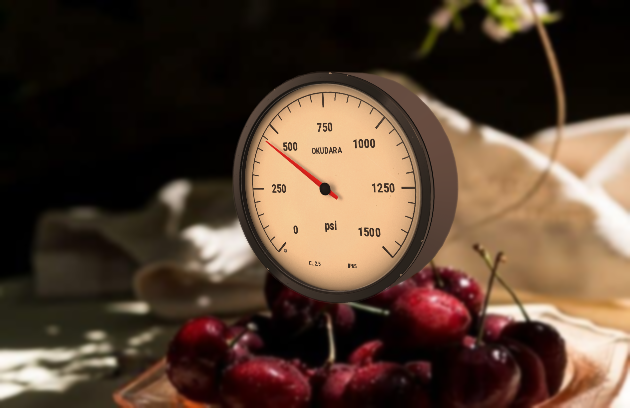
450 (psi)
